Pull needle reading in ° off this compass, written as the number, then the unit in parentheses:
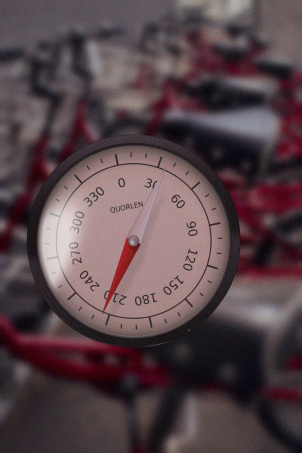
215 (°)
